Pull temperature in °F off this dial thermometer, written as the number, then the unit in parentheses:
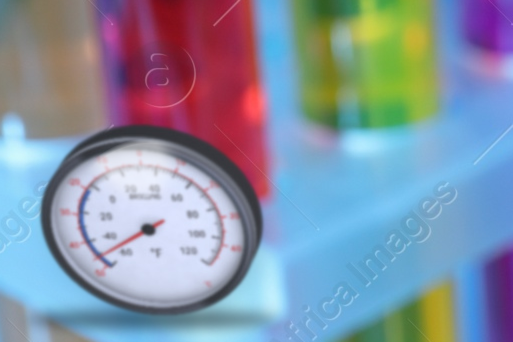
-50 (°F)
